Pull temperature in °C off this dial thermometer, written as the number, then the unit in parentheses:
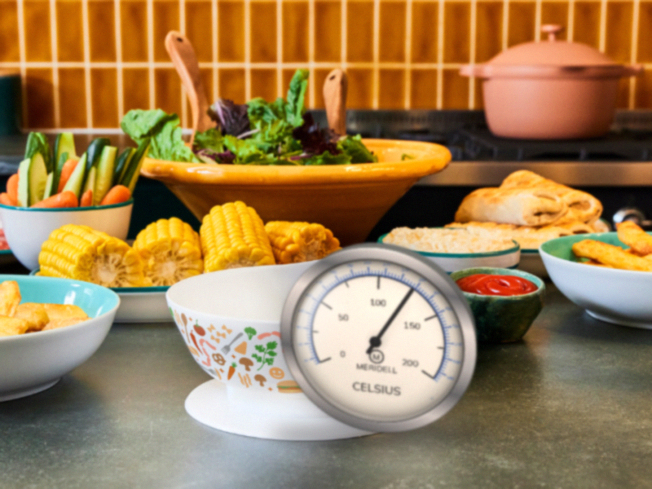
125 (°C)
